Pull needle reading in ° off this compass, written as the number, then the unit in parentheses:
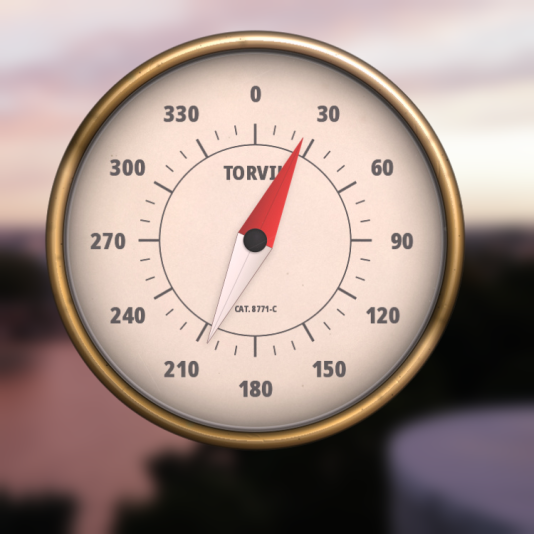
25 (°)
